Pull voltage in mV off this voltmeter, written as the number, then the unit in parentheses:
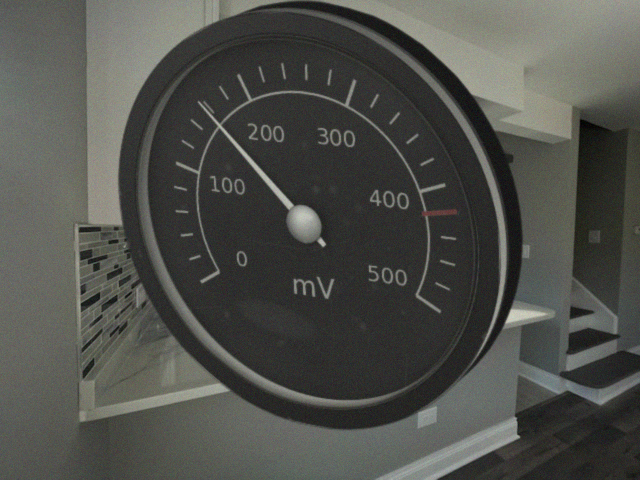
160 (mV)
